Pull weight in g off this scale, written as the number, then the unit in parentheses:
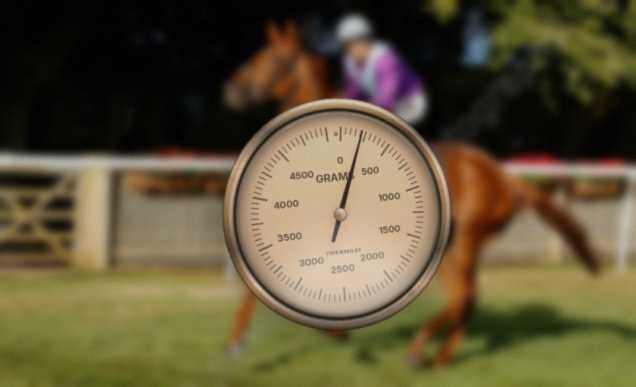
200 (g)
